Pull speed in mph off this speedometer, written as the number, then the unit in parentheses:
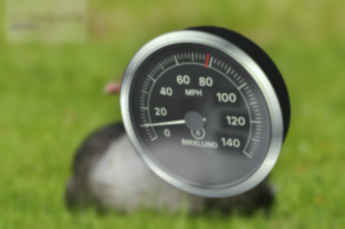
10 (mph)
